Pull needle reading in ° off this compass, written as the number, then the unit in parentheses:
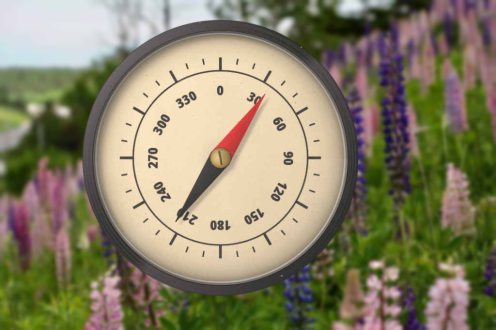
35 (°)
